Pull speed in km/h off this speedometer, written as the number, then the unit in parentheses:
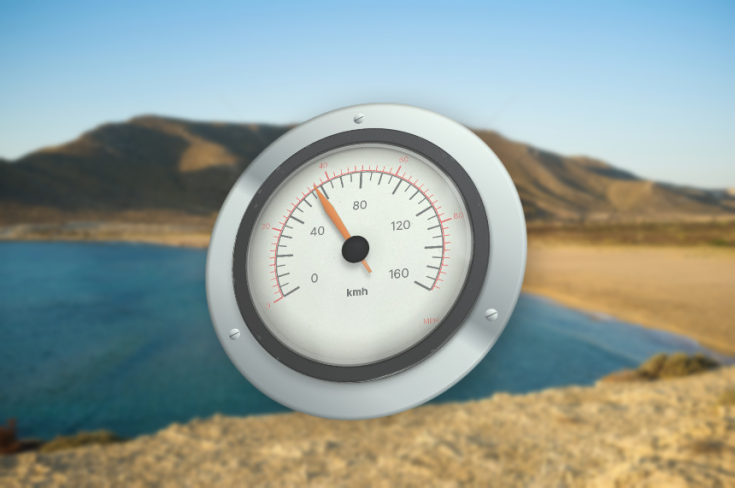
57.5 (km/h)
